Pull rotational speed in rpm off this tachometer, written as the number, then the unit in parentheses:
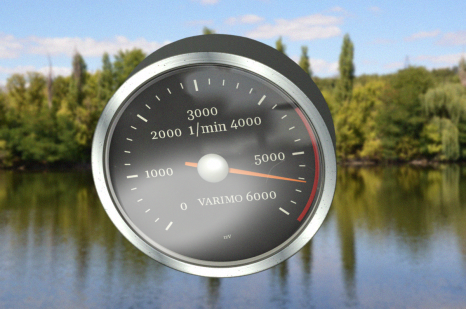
5400 (rpm)
